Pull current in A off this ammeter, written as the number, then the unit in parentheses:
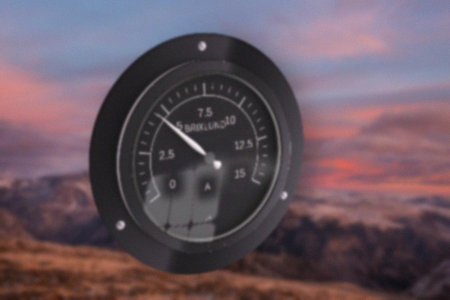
4.5 (A)
